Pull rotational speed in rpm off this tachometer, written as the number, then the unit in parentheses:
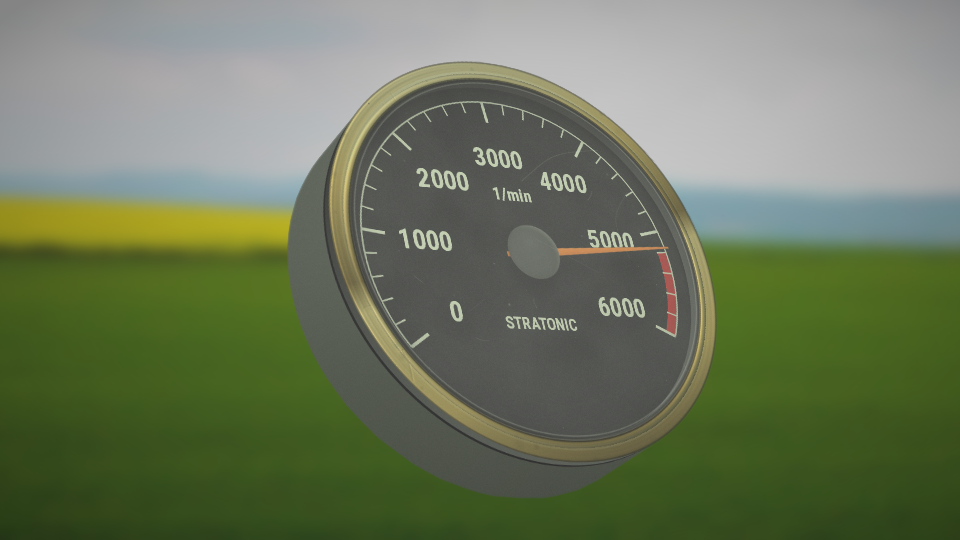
5200 (rpm)
